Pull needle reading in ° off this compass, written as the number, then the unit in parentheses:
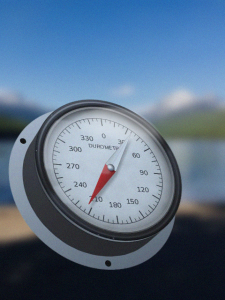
215 (°)
